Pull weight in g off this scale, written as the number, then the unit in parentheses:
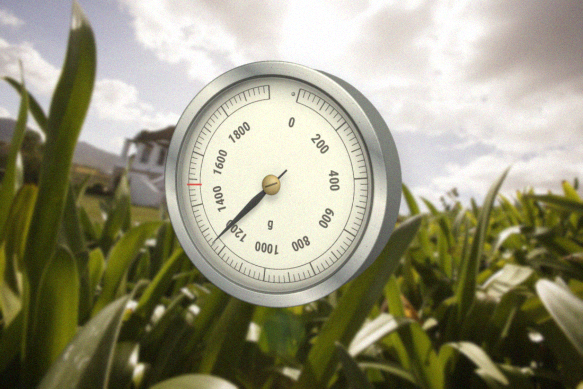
1240 (g)
